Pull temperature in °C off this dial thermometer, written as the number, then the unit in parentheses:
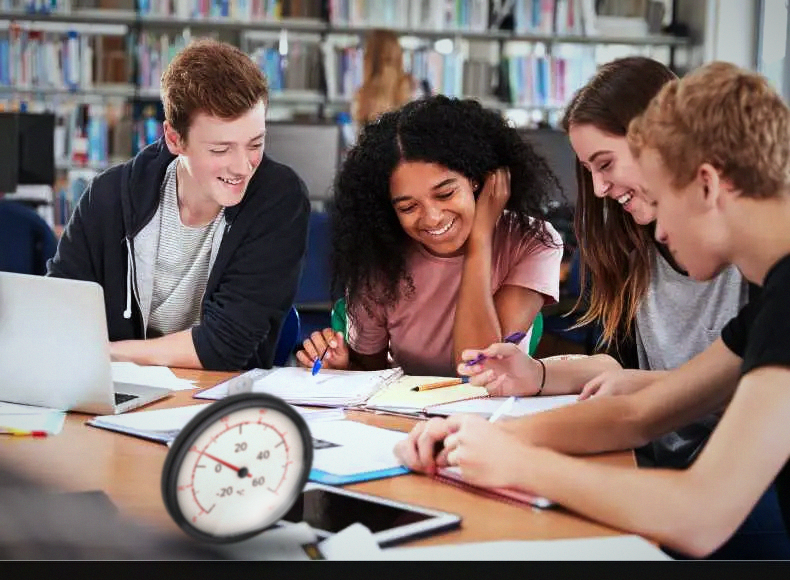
5 (°C)
